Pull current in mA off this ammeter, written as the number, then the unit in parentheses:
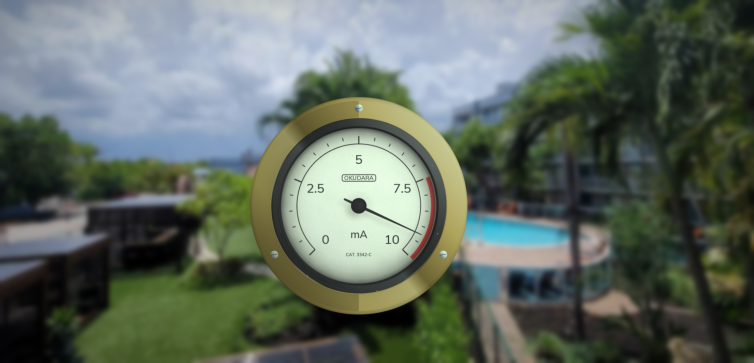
9.25 (mA)
